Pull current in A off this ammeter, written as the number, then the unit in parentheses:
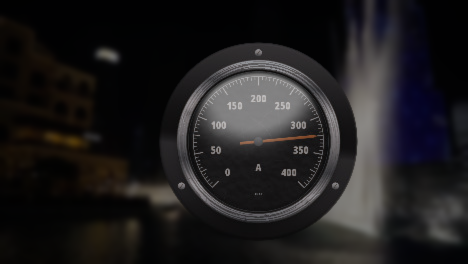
325 (A)
